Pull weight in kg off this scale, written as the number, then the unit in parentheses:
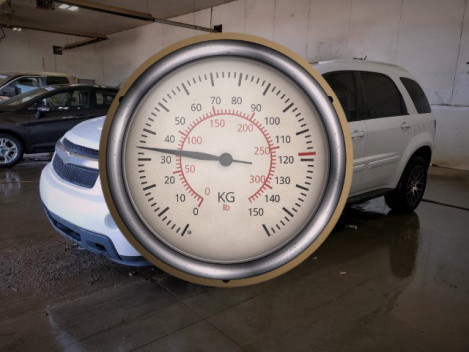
34 (kg)
